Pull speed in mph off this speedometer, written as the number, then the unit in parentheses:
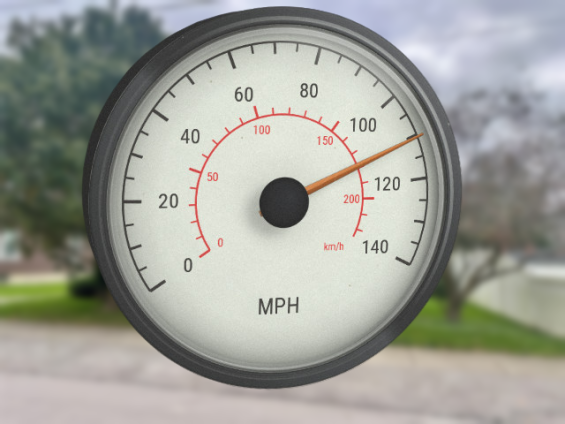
110 (mph)
